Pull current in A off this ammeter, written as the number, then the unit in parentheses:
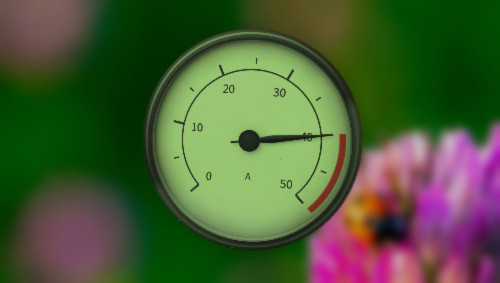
40 (A)
